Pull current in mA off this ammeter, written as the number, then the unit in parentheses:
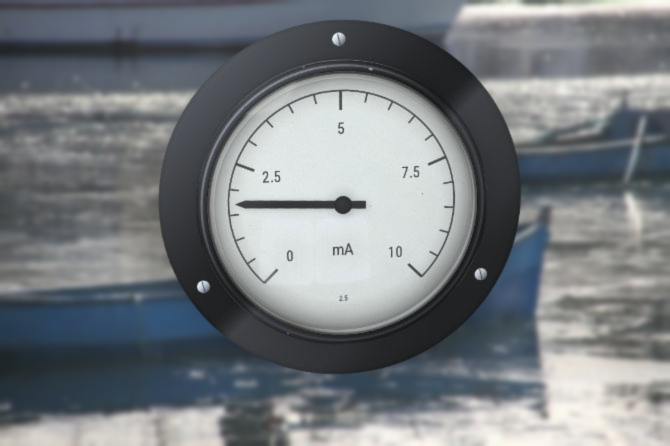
1.75 (mA)
